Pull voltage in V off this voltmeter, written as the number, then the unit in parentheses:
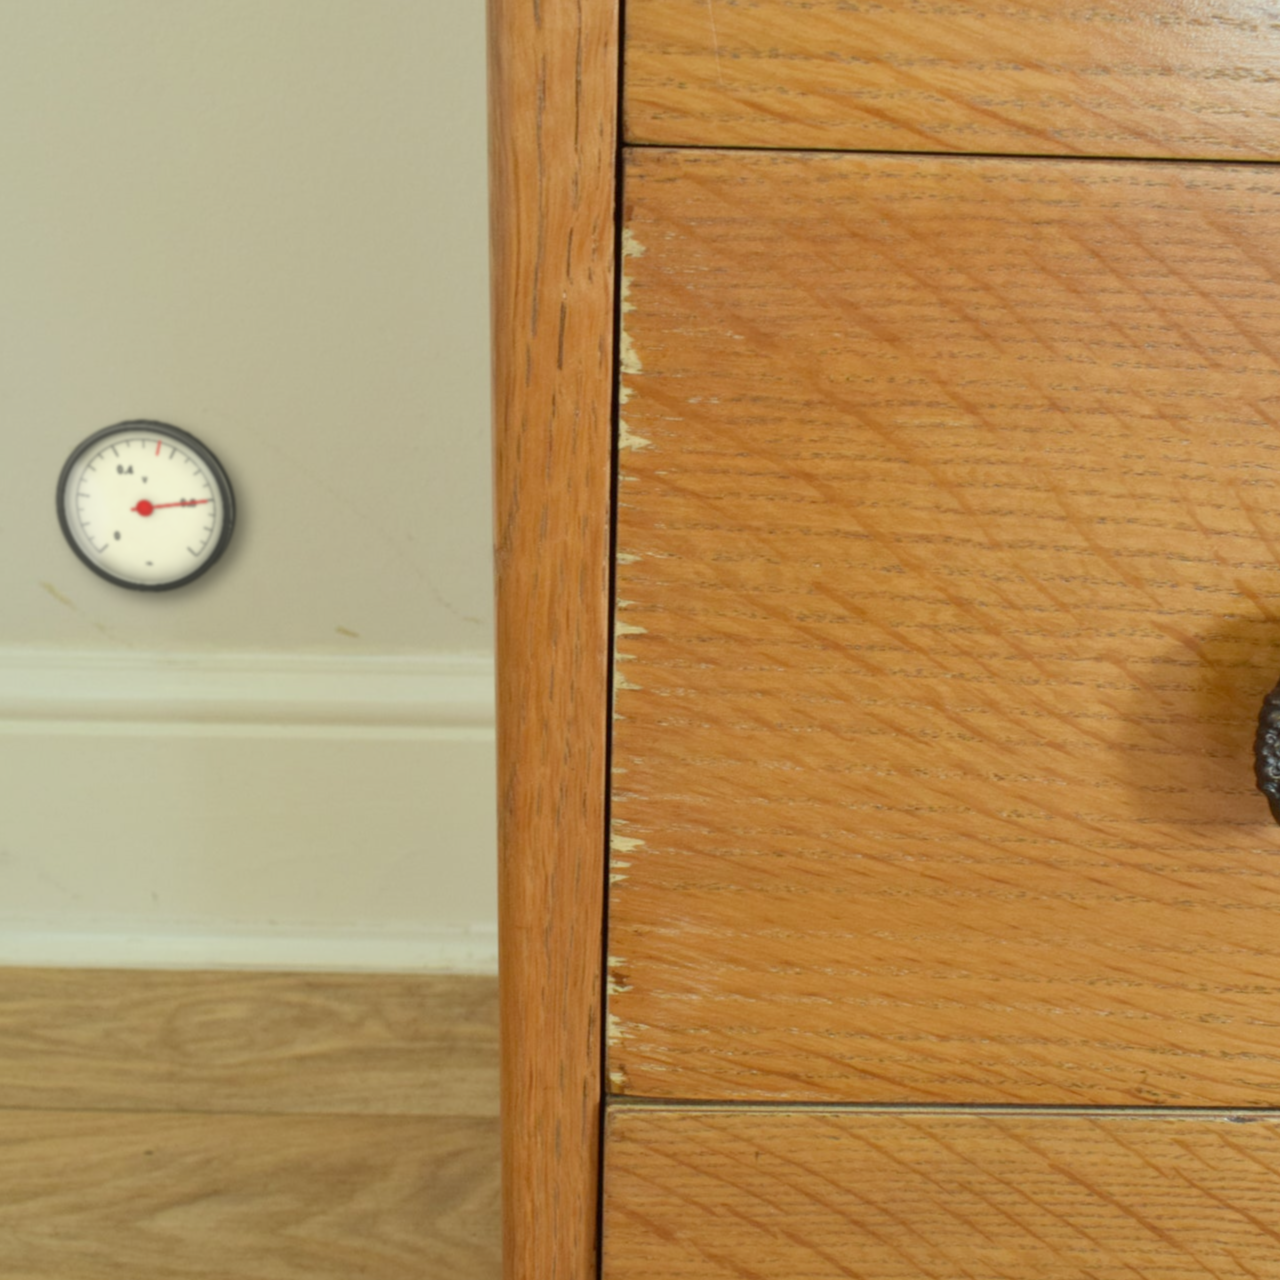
0.8 (V)
